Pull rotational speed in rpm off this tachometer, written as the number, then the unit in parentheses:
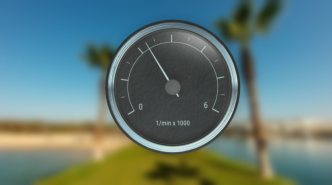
2250 (rpm)
